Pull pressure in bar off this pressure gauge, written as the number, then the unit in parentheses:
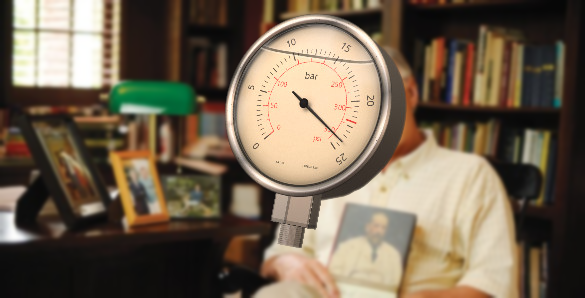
24 (bar)
